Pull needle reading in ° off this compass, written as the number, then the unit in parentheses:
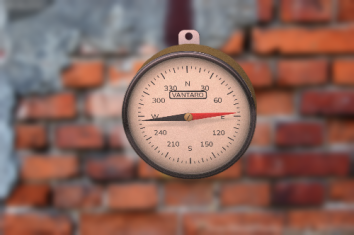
85 (°)
